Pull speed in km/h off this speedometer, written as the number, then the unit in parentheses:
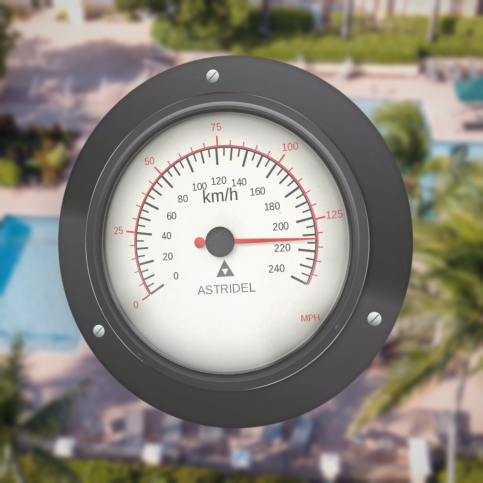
212.5 (km/h)
